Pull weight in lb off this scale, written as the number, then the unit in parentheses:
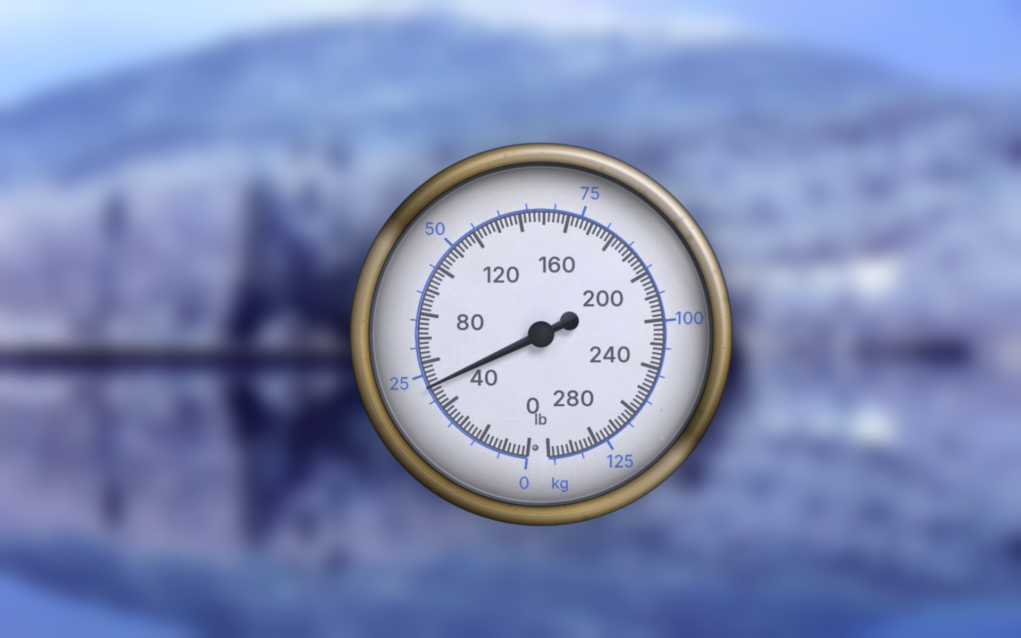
50 (lb)
